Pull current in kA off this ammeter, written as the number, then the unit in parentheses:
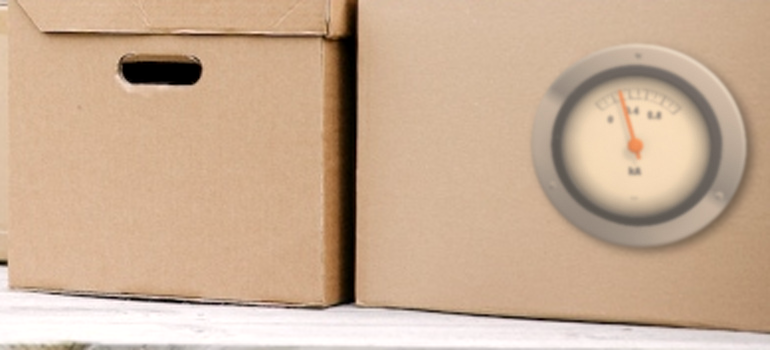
0.3 (kA)
